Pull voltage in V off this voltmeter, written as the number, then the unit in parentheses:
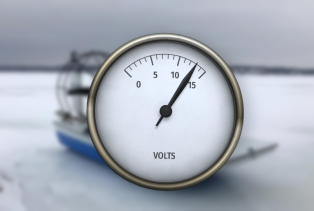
13 (V)
